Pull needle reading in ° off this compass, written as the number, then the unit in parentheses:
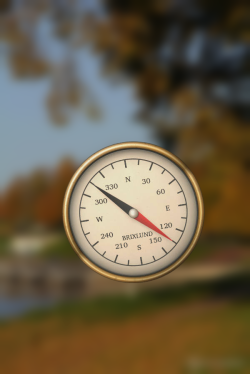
135 (°)
